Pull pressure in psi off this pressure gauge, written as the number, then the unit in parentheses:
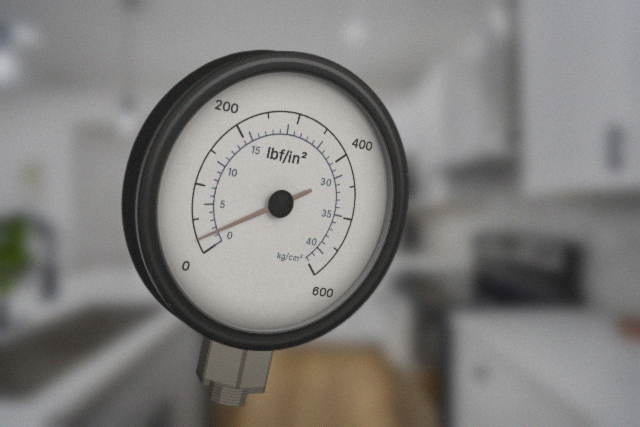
25 (psi)
